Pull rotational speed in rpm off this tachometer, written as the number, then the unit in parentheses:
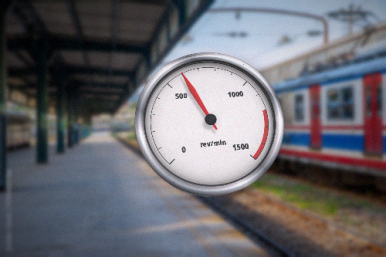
600 (rpm)
